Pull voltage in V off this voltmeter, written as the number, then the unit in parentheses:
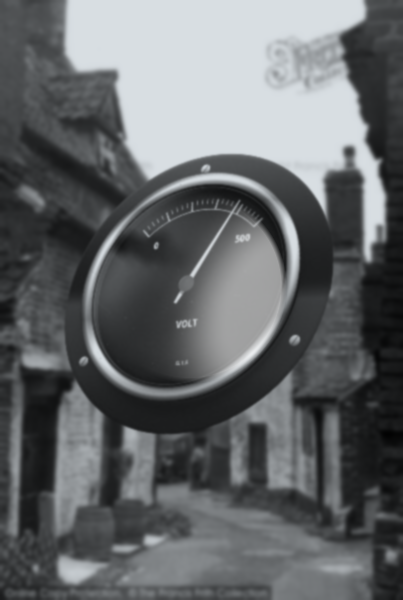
400 (V)
